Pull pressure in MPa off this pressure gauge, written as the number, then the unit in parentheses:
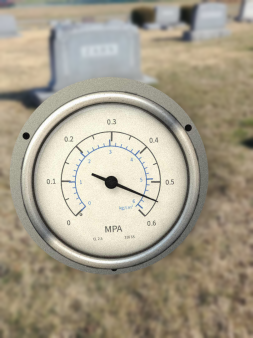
0.55 (MPa)
